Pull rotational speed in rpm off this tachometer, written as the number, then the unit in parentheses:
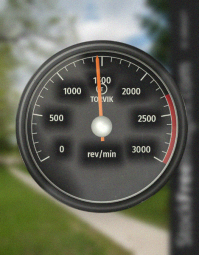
1450 (rpm)
